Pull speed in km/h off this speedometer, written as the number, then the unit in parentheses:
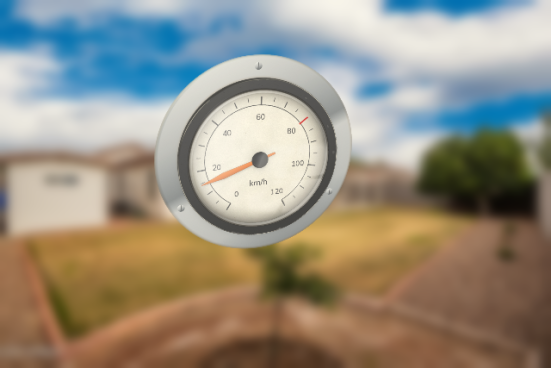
15 (km/h)
